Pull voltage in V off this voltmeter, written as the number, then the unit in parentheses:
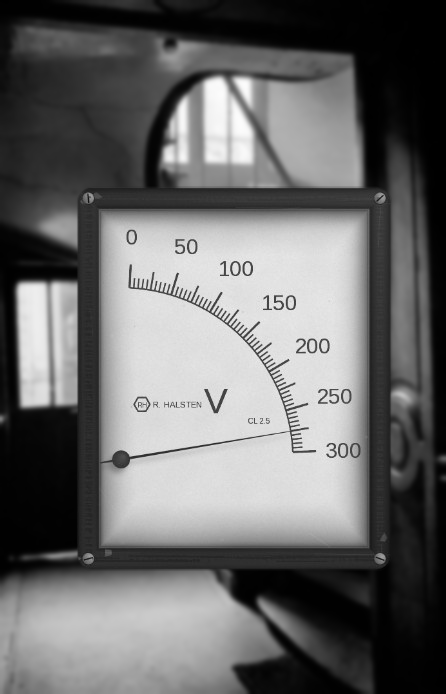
275 (V)
